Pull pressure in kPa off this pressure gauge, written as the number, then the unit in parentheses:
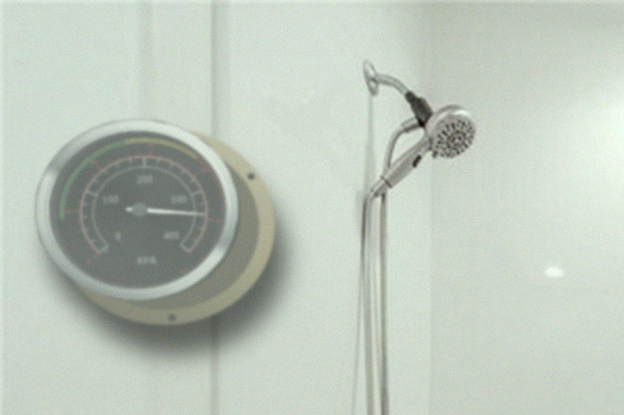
340 (kPa)
